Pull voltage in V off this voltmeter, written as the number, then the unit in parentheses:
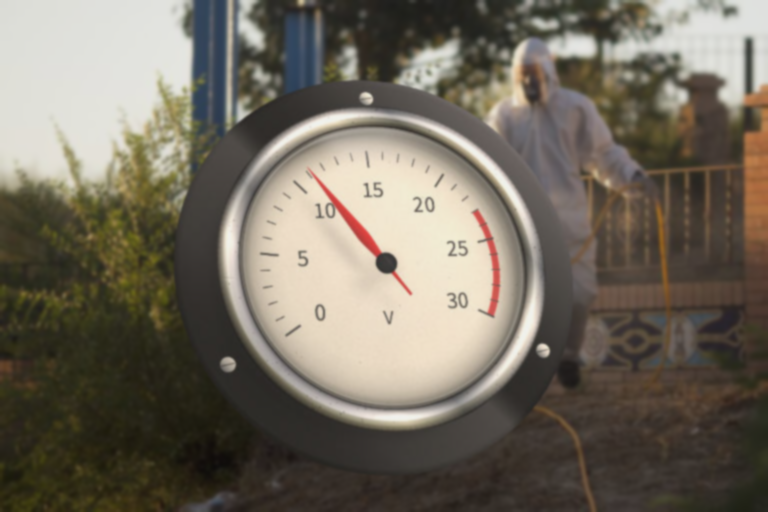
11 (V)
